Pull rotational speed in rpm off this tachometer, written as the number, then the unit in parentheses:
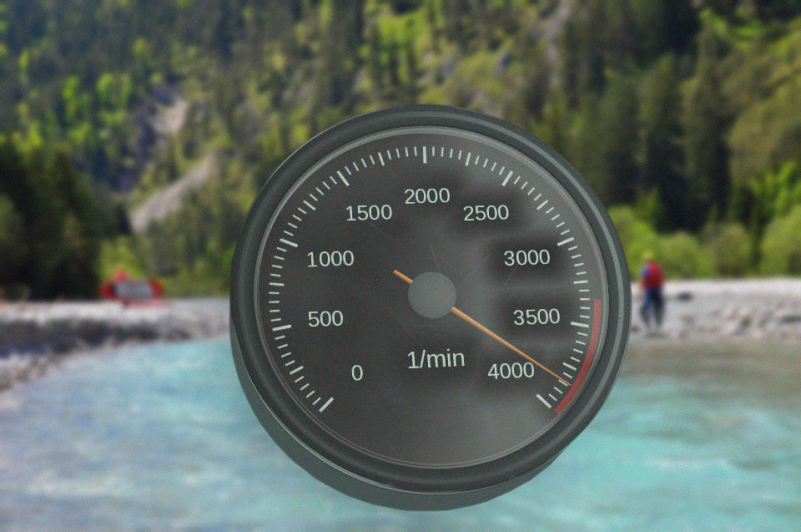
3850 (rpm)
